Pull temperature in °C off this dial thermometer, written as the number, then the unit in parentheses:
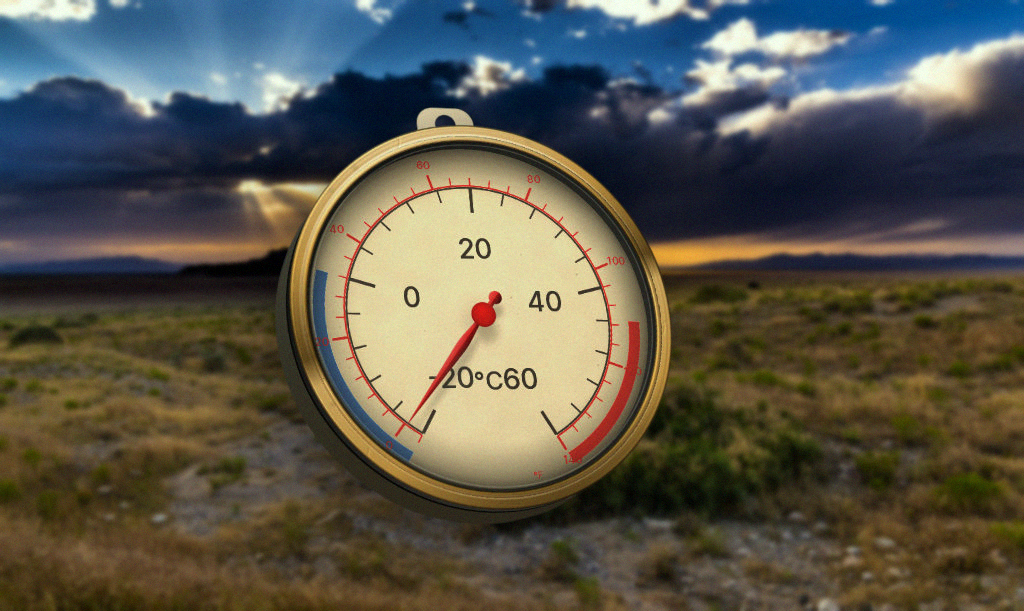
-18 (°C)
